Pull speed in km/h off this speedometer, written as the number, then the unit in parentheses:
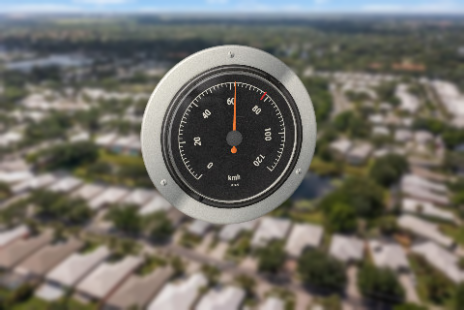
62 (km/h)
